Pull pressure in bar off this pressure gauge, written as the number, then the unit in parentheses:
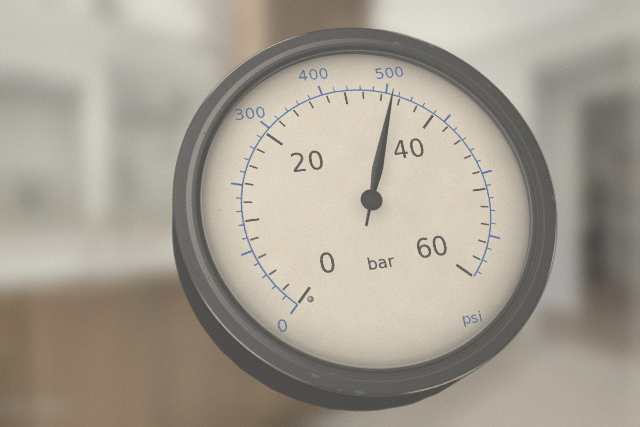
35 (bar)
